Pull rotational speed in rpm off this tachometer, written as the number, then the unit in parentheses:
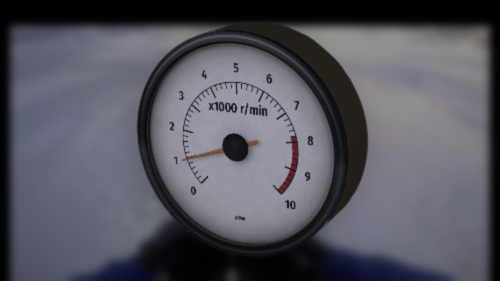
1000 (rpm)
